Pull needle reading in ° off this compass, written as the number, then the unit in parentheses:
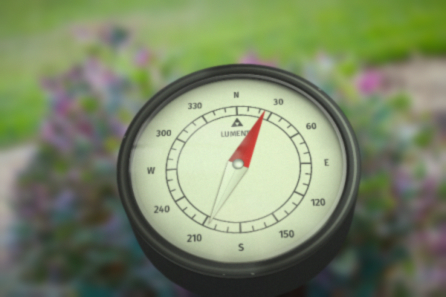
25 (°)
